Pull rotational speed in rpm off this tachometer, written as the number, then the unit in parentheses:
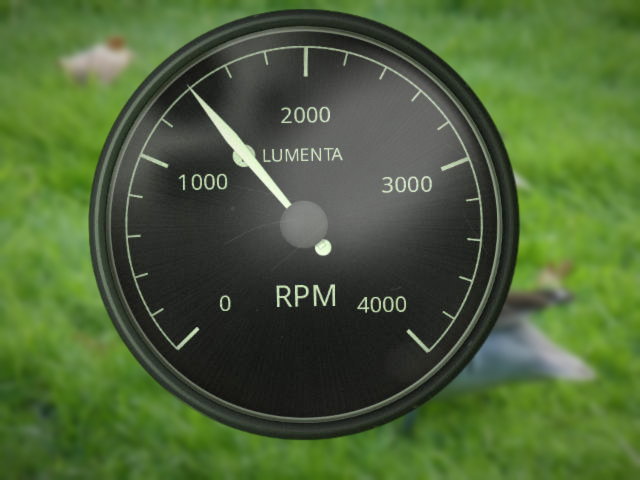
1400 (rpm)
